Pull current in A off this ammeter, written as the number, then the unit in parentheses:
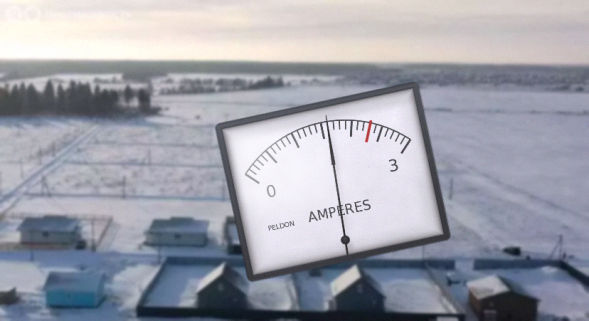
1.6 (A)
